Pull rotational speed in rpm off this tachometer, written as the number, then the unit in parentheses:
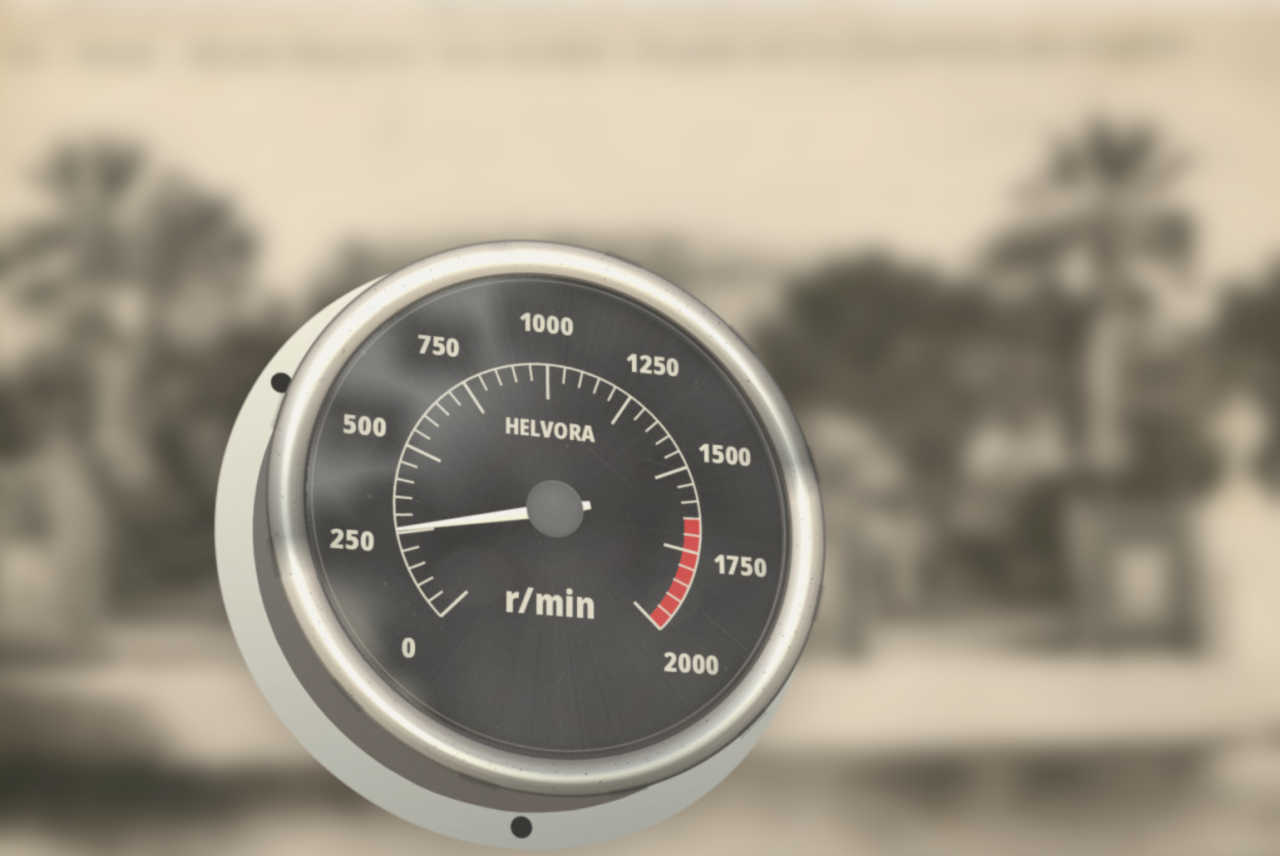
250 (rpm)
